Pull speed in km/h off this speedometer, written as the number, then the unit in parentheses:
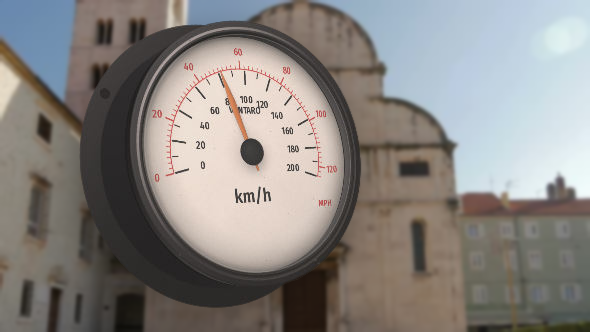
80 (km/h)
